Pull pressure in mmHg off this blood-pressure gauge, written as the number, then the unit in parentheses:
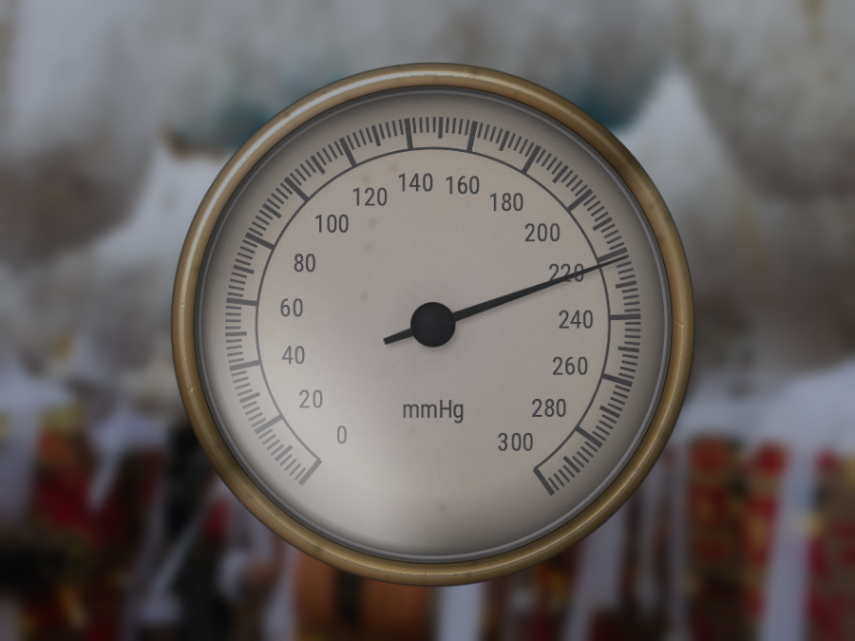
222 (mmHg)
